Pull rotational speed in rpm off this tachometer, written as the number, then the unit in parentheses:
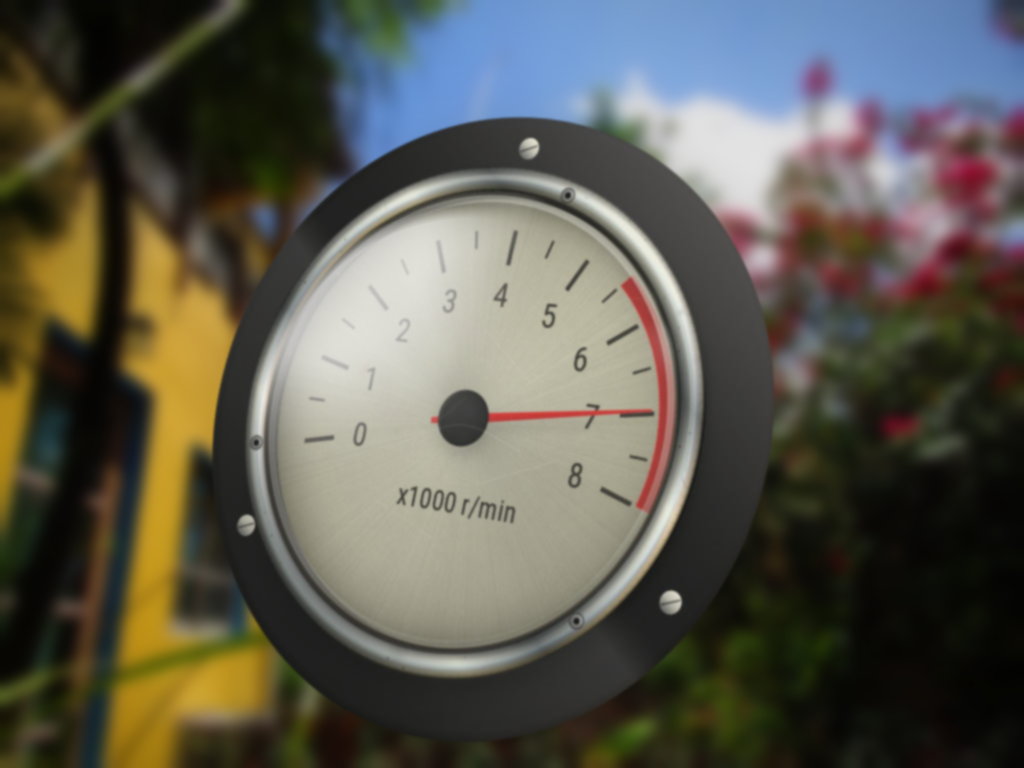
7000 (rpm)
